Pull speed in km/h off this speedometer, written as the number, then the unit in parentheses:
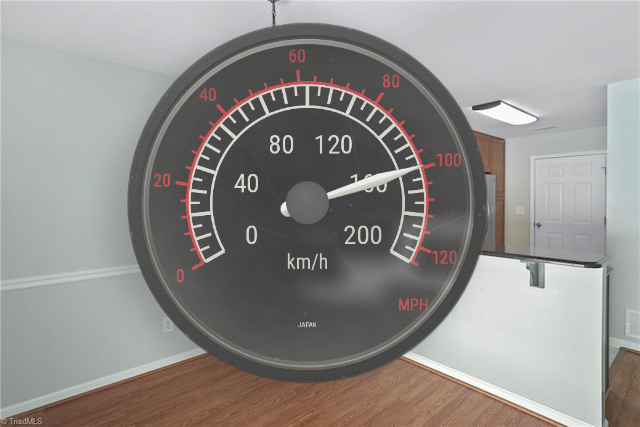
160 (km/h)
